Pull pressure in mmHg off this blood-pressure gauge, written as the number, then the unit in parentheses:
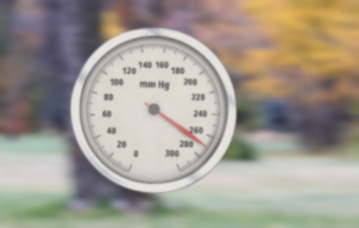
270 (mmHg)
